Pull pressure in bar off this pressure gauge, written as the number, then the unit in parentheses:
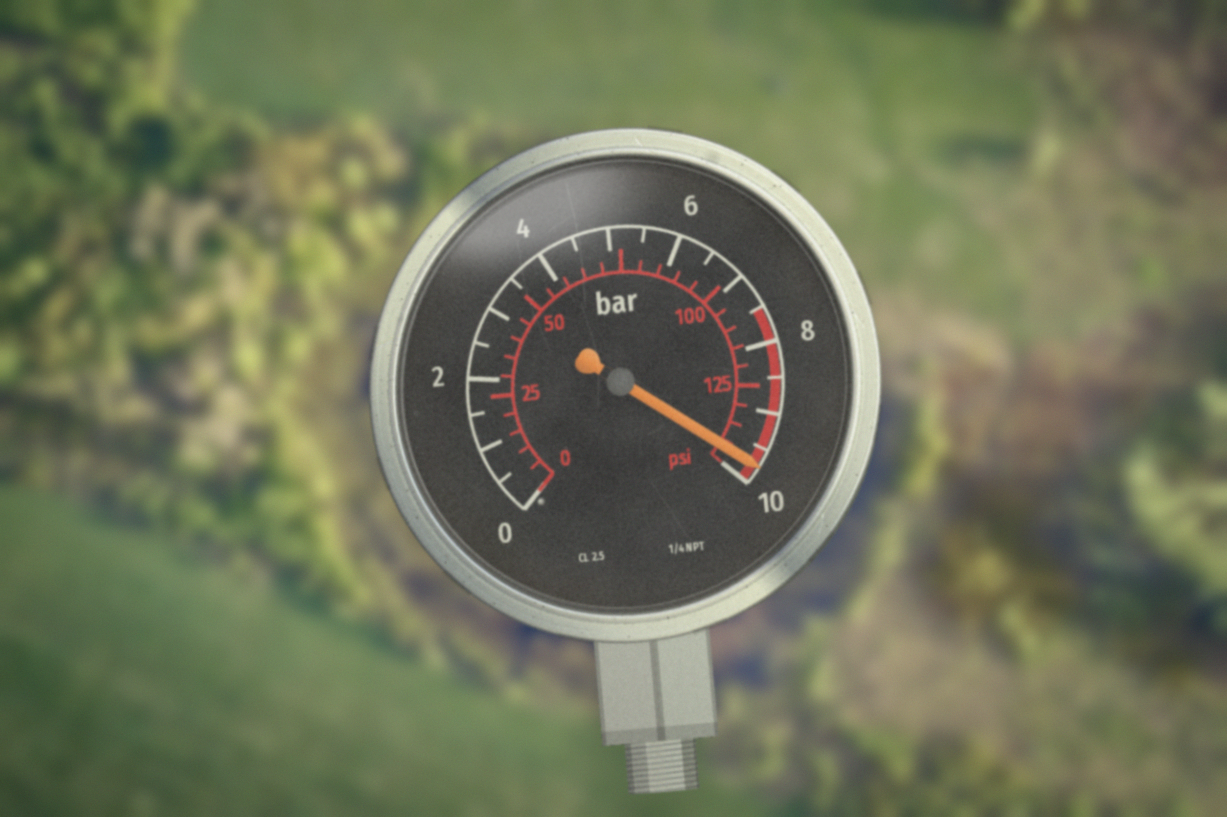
9.75 (bar)
